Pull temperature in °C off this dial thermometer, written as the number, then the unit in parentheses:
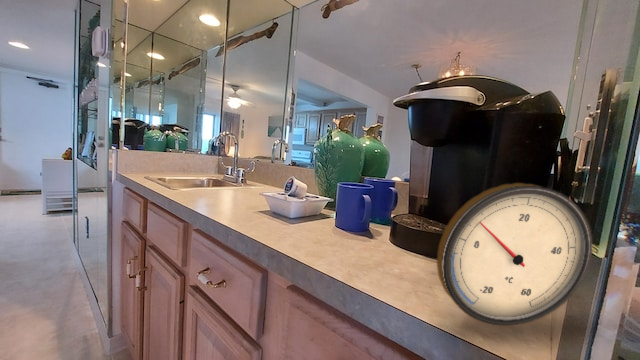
6 (°C)
